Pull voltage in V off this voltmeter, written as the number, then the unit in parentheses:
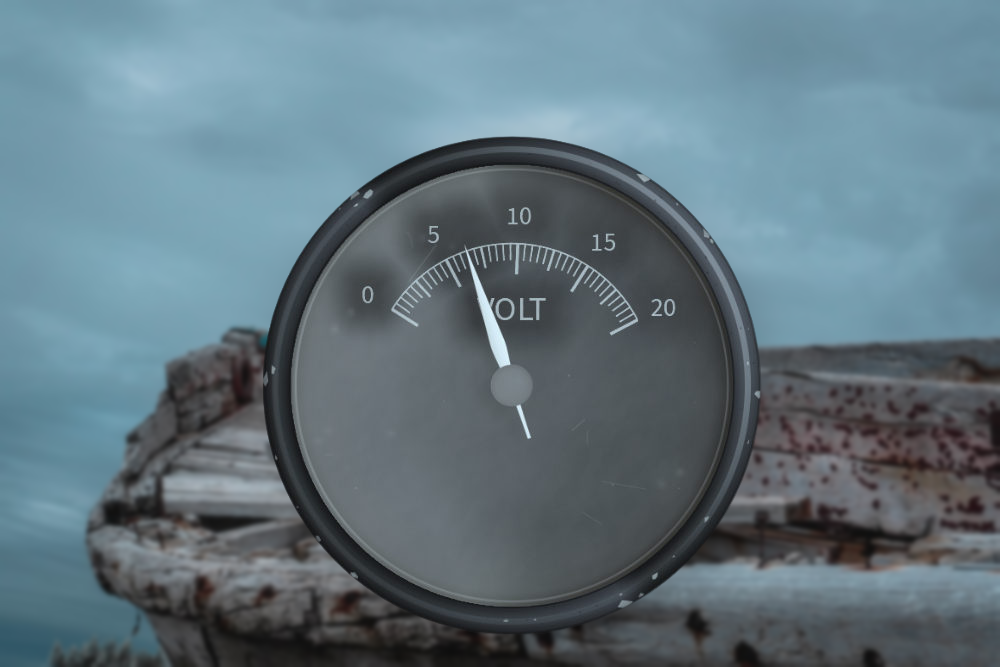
6.5 (V)
